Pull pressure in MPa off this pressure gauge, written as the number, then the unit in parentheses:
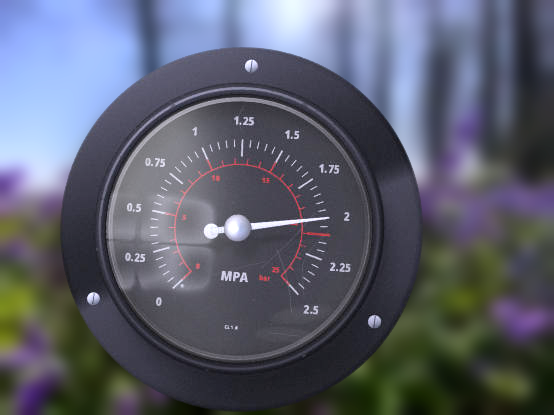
2 (MPa)
